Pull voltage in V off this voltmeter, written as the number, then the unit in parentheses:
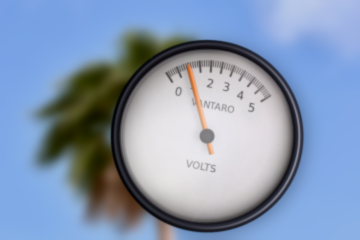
1 (V)
